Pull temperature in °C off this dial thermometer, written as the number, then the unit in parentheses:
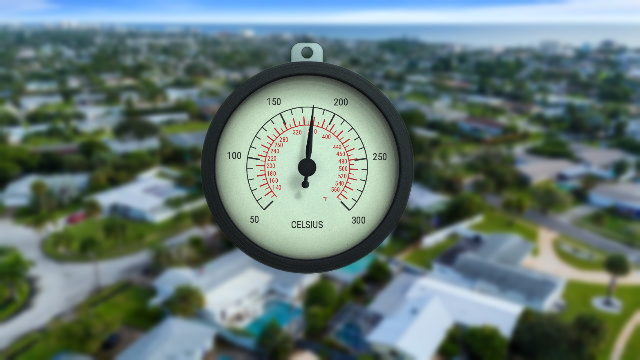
180 (°C)
